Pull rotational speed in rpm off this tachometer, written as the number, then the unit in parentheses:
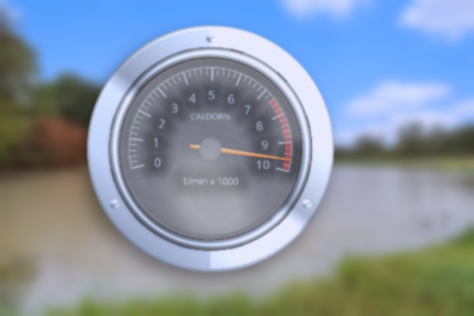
9600 (rpm)
